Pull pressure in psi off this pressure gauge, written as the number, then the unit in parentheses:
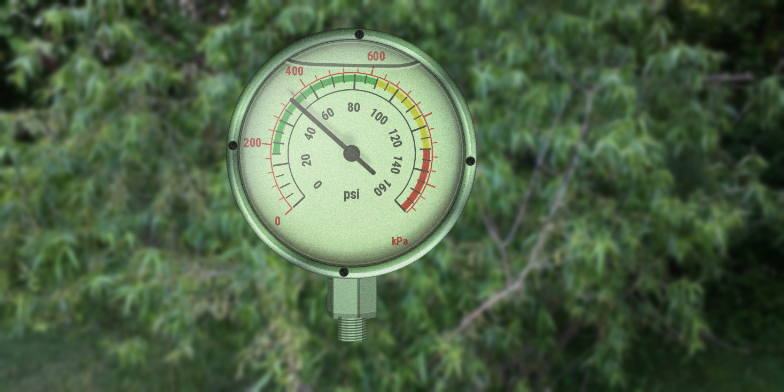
50 (psi)
